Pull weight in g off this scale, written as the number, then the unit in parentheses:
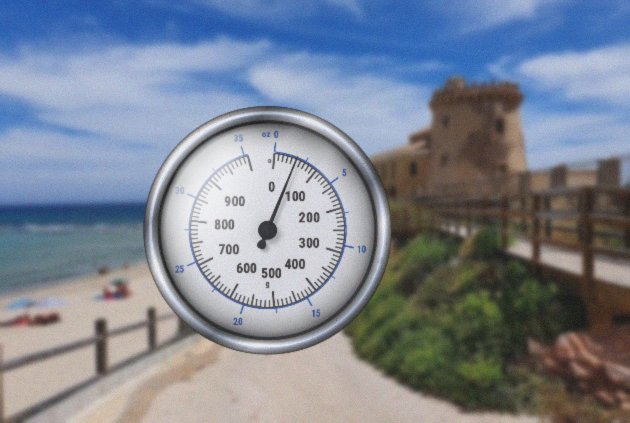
50 (g)
